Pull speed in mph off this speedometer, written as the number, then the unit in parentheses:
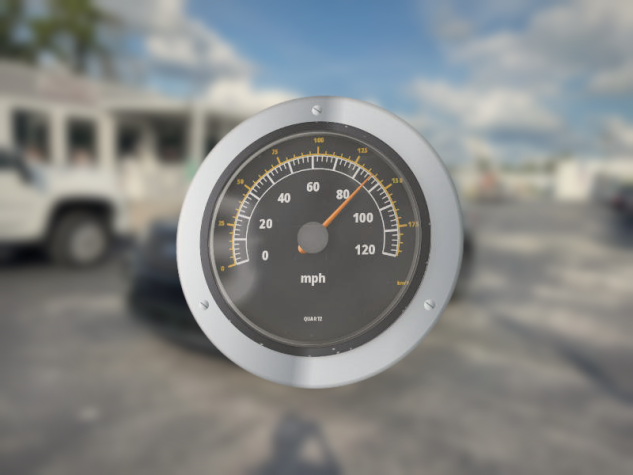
86 (mph)
